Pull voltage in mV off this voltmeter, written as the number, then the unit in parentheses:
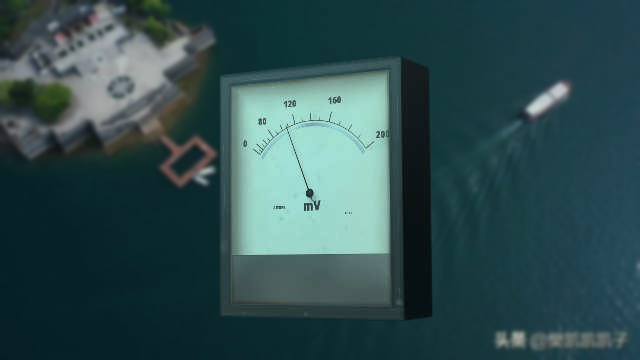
110 (mV)
